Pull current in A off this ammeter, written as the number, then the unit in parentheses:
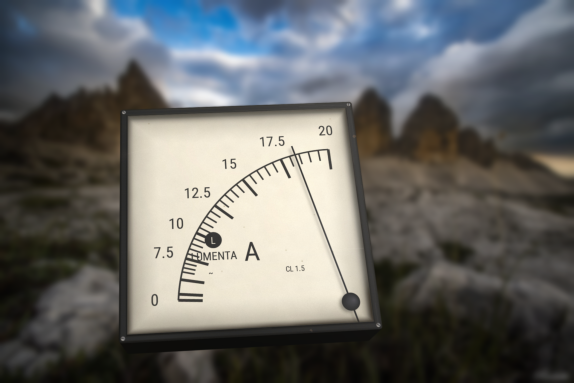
18.25 (A)
